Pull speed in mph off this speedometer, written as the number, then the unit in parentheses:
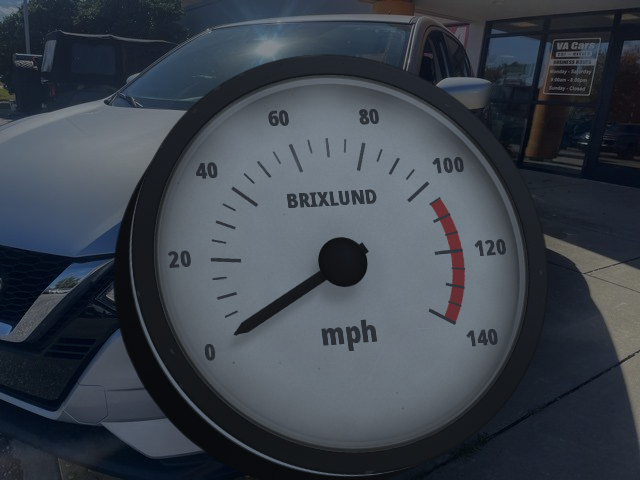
0 (mph)
